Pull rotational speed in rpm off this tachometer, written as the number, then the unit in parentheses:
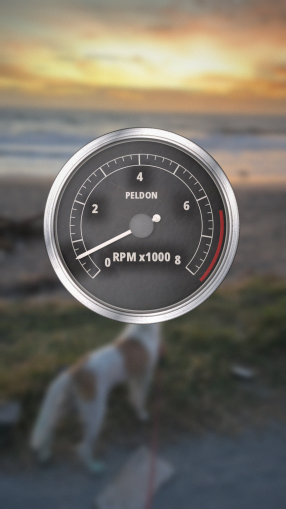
600 (rpm)
